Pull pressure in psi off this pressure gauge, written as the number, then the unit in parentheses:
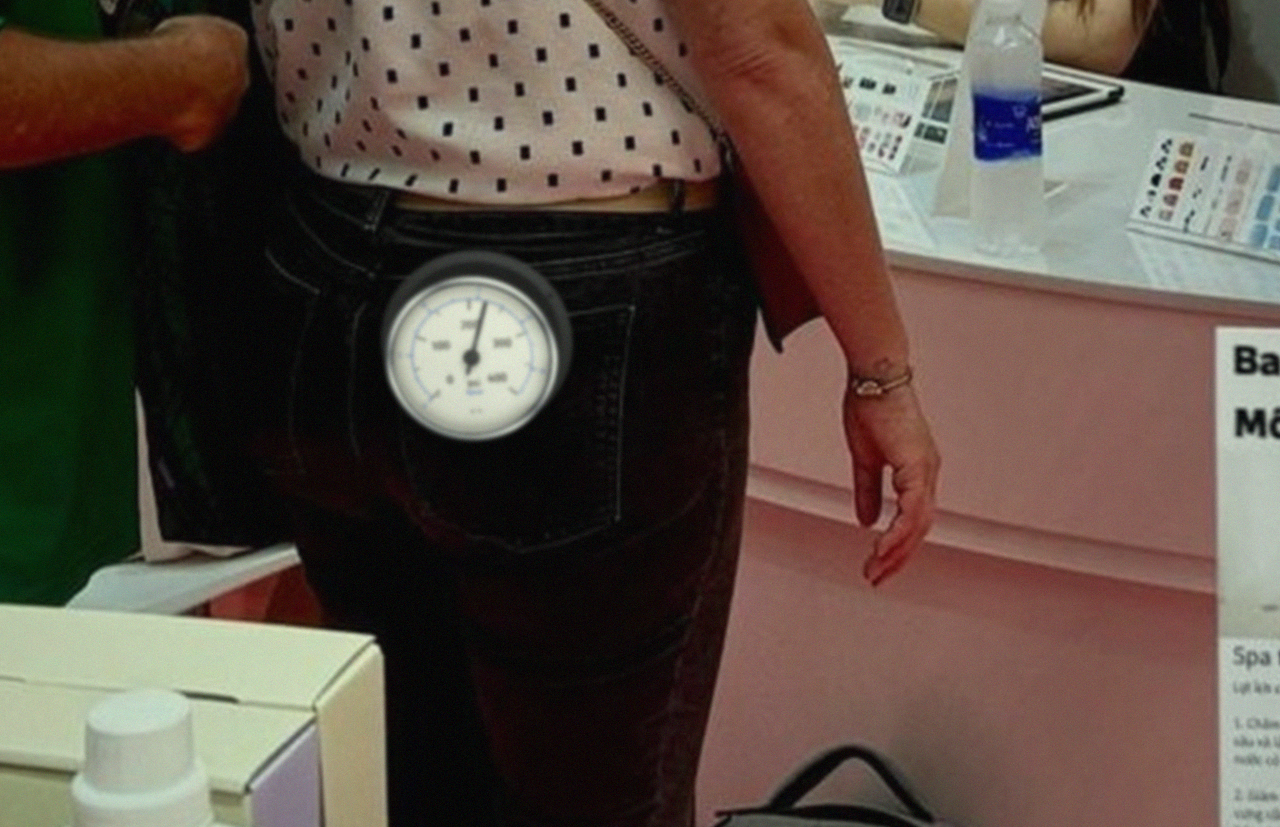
225 (psi)
